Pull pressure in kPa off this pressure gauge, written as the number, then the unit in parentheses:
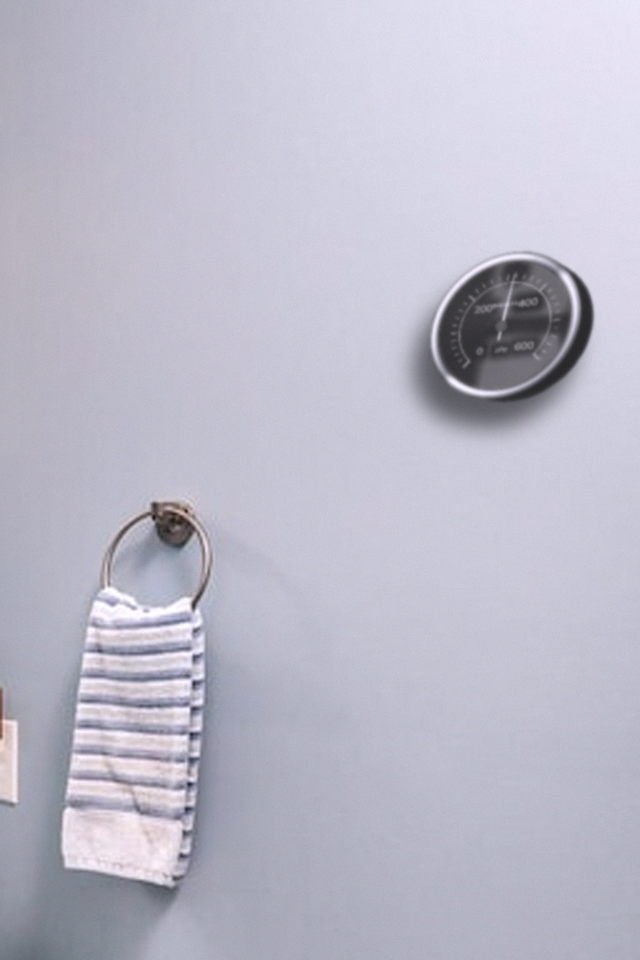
320 (kPa)
